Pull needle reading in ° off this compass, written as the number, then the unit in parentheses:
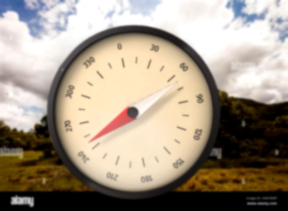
247.5 (°)
